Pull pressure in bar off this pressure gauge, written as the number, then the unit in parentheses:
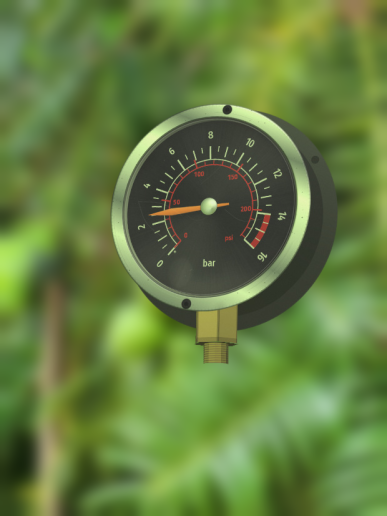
2.5 (bar)
